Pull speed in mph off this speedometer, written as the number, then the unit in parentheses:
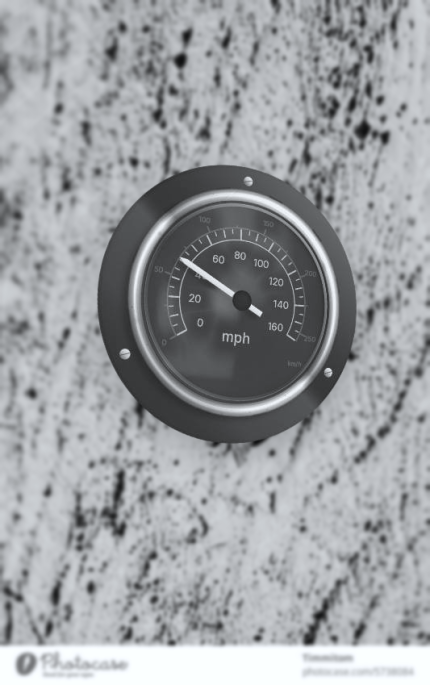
40 (mph)
